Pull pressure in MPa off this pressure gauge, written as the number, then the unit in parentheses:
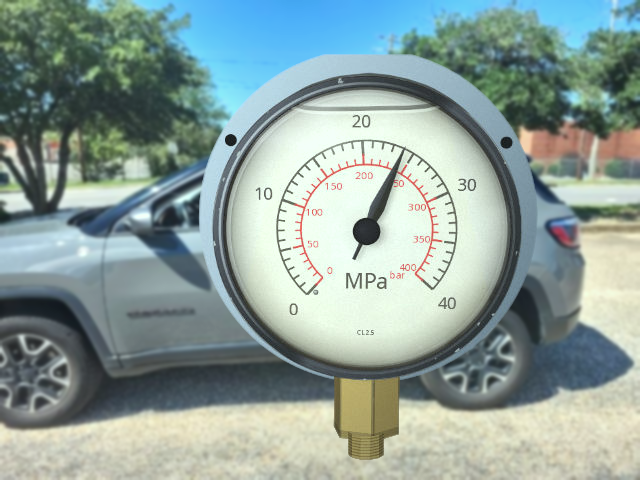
24 (MPa)
